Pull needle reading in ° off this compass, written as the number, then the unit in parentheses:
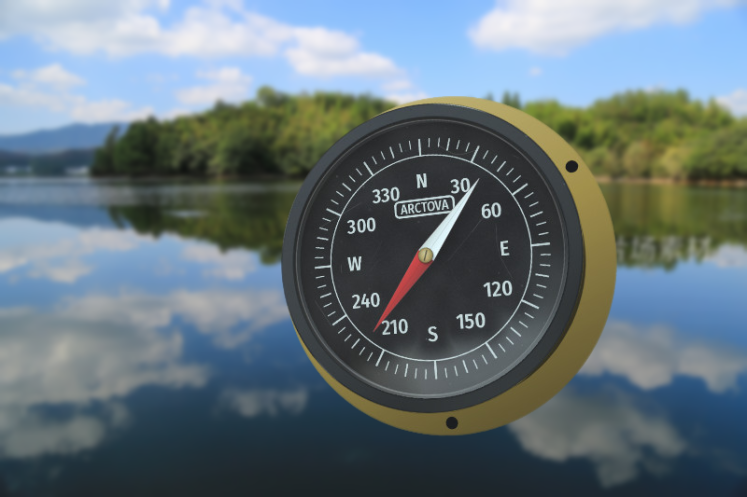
220 (°)
